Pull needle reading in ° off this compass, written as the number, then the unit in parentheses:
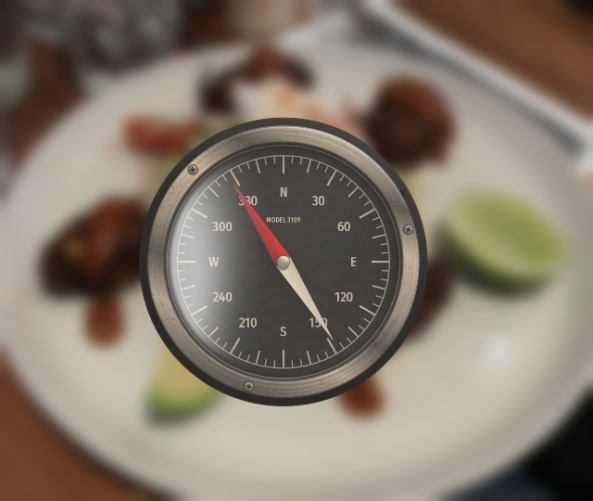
327.5 (°)
